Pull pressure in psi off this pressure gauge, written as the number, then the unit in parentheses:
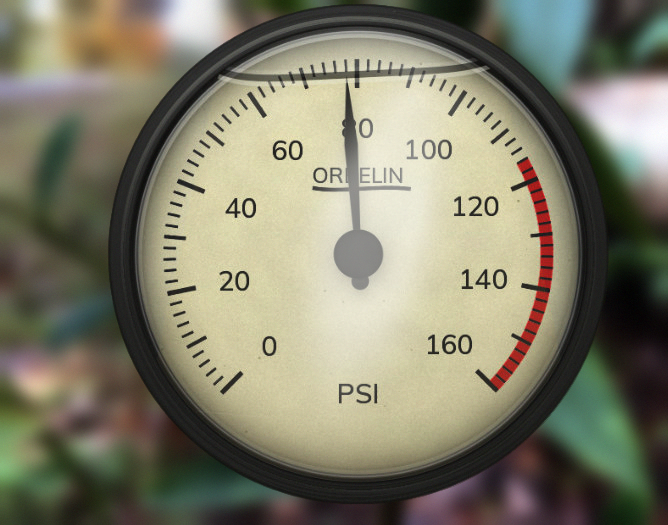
78 (psi)
